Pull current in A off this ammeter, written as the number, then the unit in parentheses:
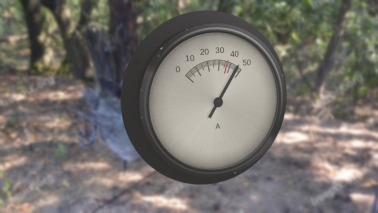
45 (A)
